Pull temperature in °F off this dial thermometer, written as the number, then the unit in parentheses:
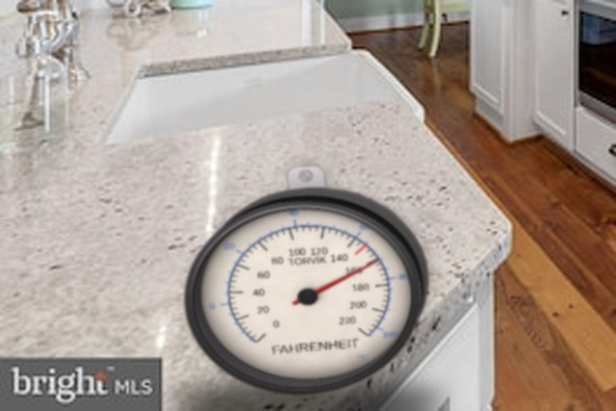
160 (°F)
